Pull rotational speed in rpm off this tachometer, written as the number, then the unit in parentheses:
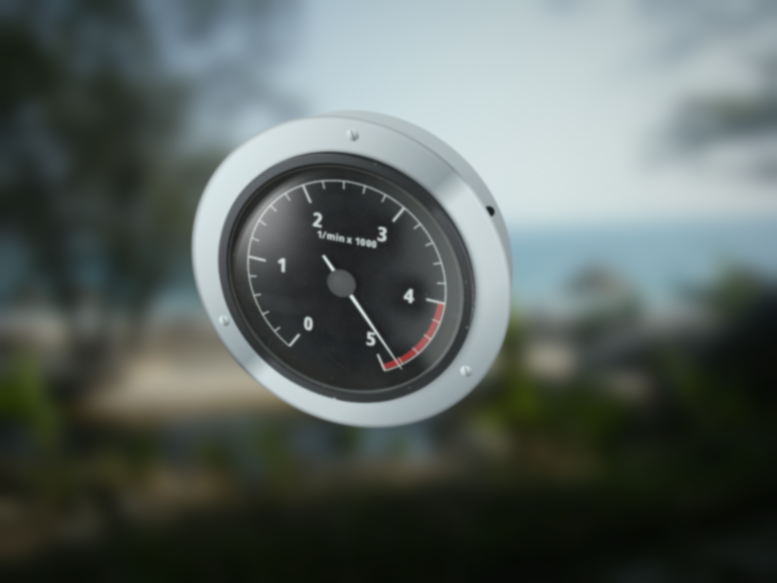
4800 (rpm)
